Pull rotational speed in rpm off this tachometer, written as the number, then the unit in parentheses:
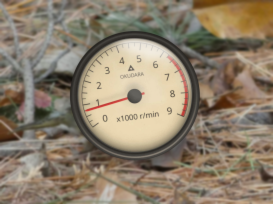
750 (rpm)
